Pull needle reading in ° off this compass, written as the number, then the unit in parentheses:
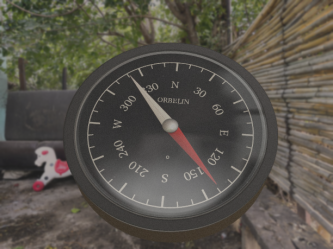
140 (°)
